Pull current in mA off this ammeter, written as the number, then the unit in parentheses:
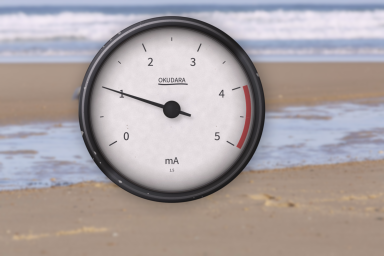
1 (mA)
